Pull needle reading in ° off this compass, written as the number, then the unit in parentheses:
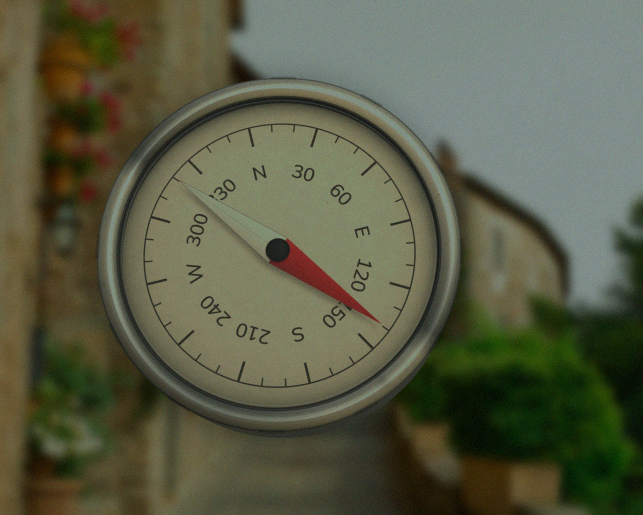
140 (°)
